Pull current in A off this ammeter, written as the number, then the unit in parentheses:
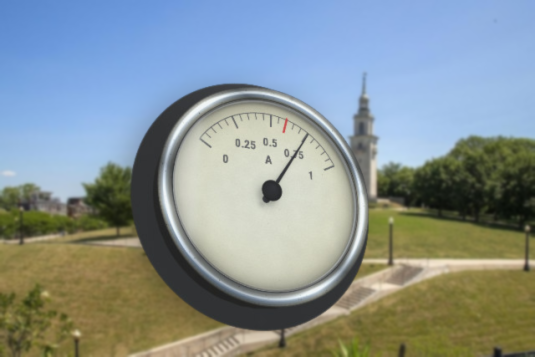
0.75 (A)
